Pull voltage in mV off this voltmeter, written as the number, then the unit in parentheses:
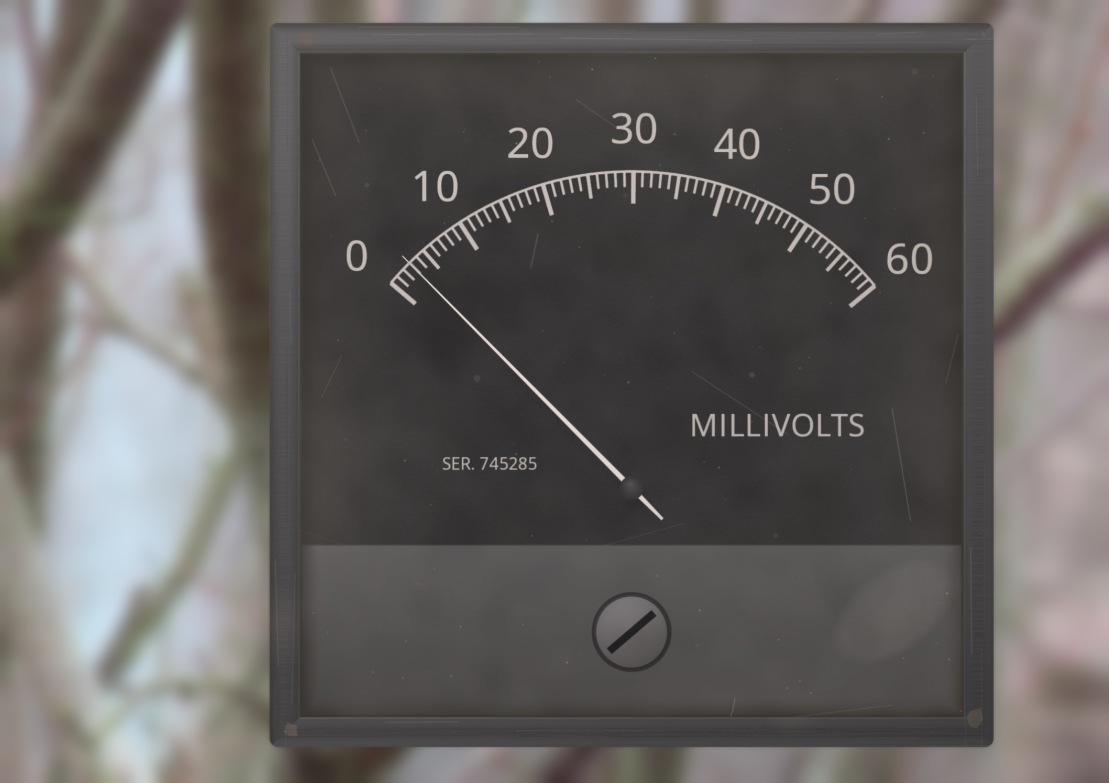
3 (mV)
